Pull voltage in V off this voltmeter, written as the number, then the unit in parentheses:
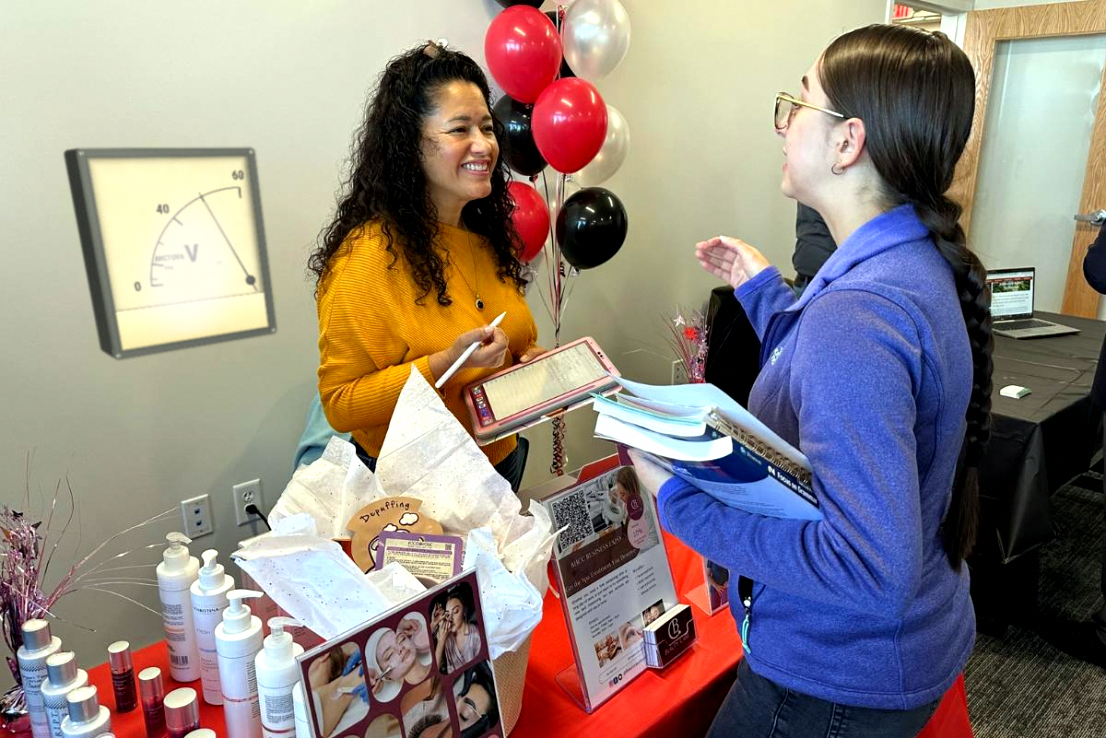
50 (V)
